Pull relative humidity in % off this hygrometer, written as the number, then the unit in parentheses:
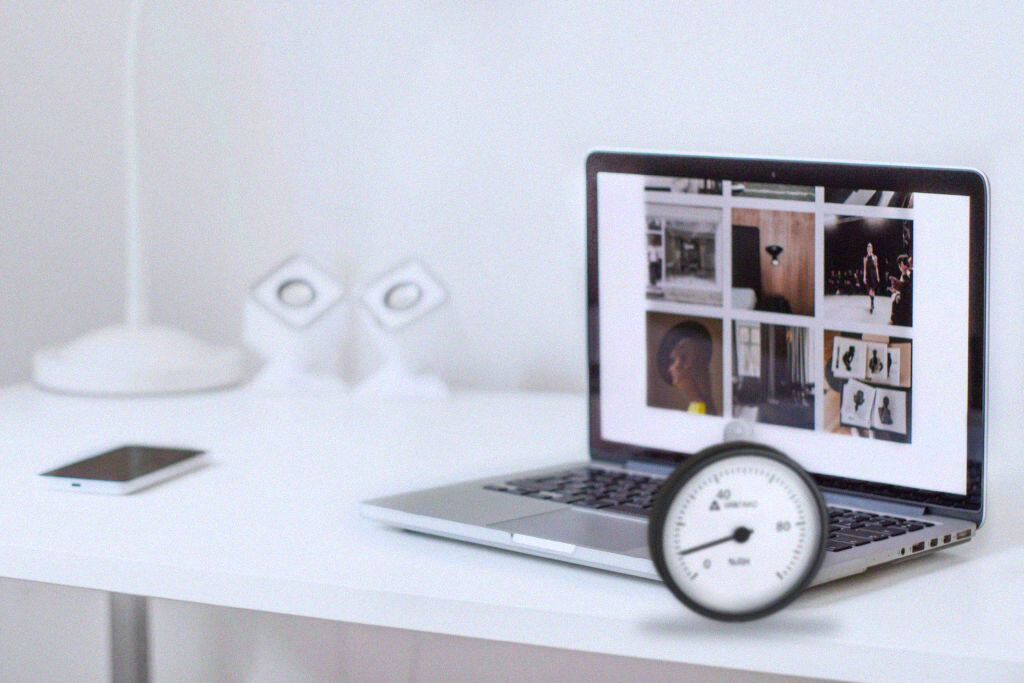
10 (%)
